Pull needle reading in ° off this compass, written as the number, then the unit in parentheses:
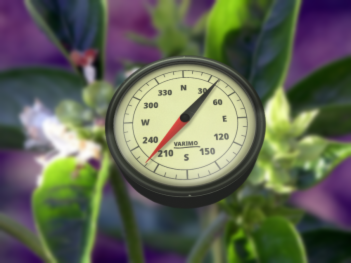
220 (°)
